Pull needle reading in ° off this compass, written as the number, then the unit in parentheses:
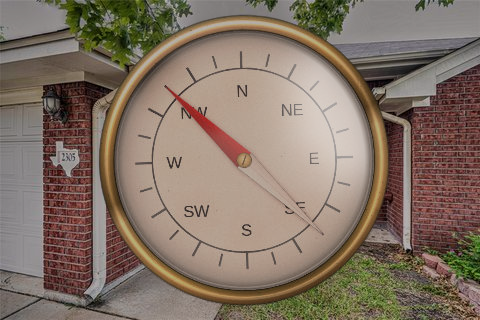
315 (°)
